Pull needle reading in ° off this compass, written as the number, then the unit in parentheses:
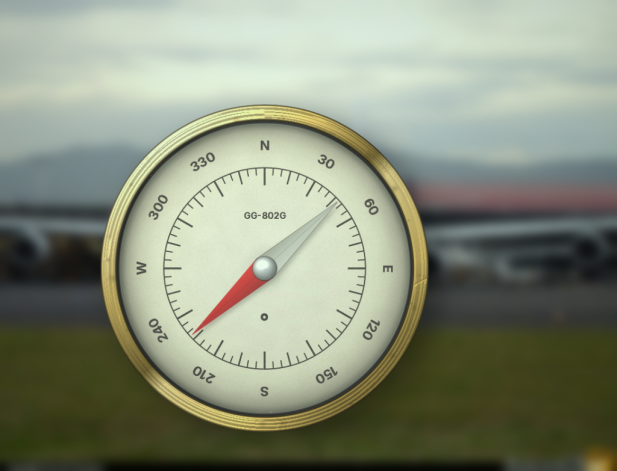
227.5 (°)
